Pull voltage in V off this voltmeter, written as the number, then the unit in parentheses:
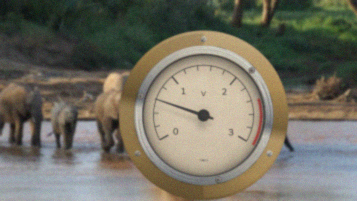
0.6 (V)
